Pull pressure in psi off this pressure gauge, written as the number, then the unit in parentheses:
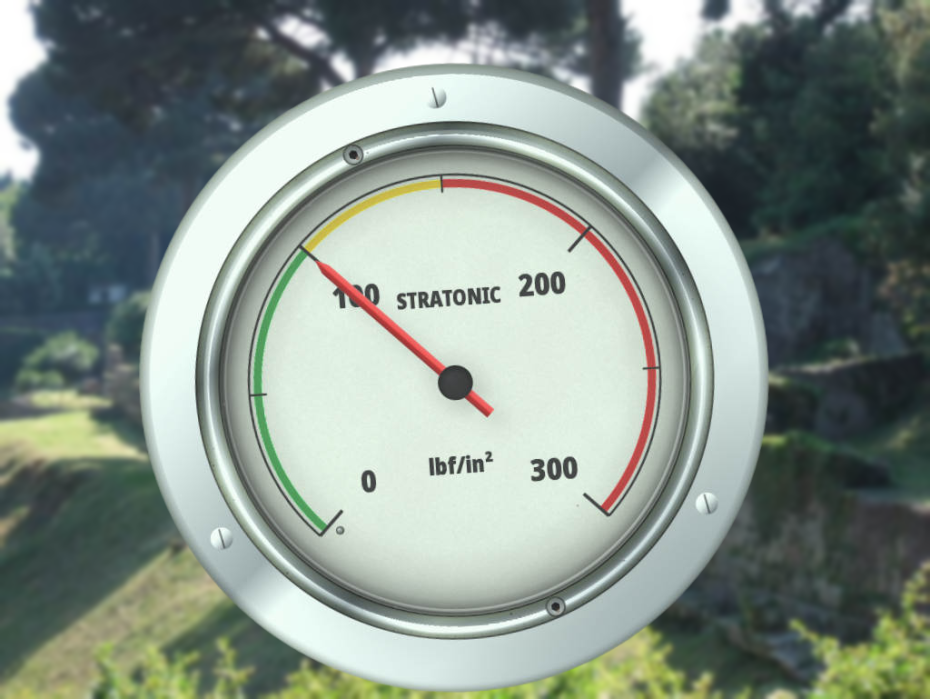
100 (psi)
